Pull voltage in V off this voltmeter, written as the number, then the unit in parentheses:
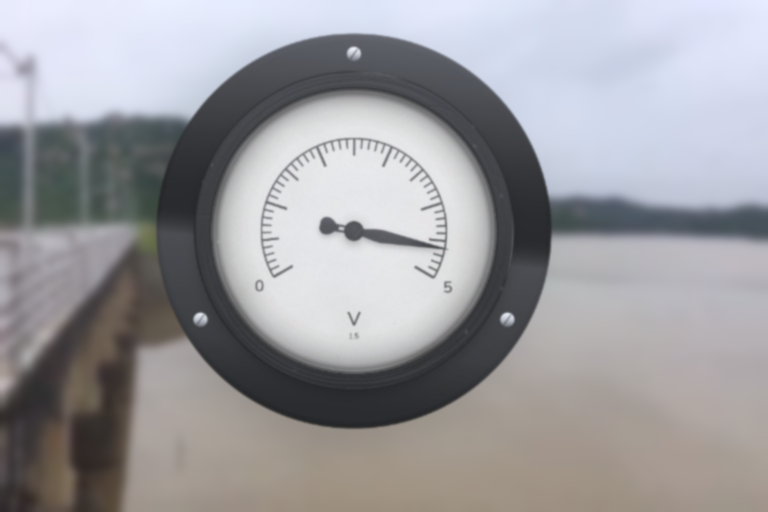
4.6 (V)
